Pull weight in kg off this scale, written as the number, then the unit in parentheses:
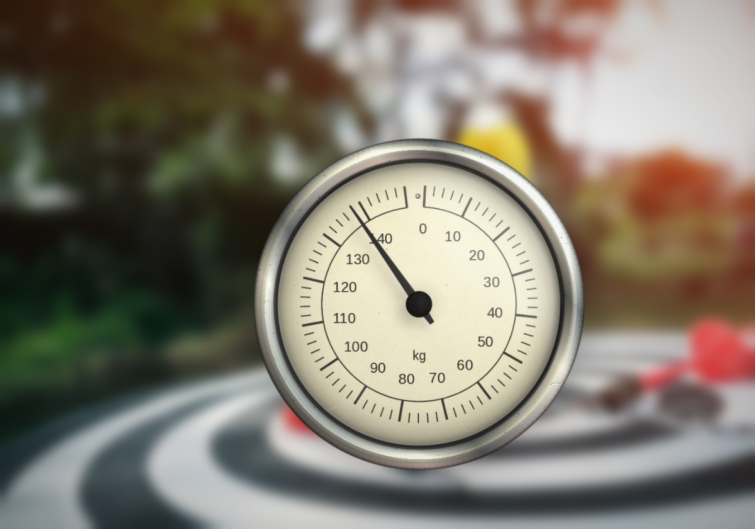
138 (kg)
